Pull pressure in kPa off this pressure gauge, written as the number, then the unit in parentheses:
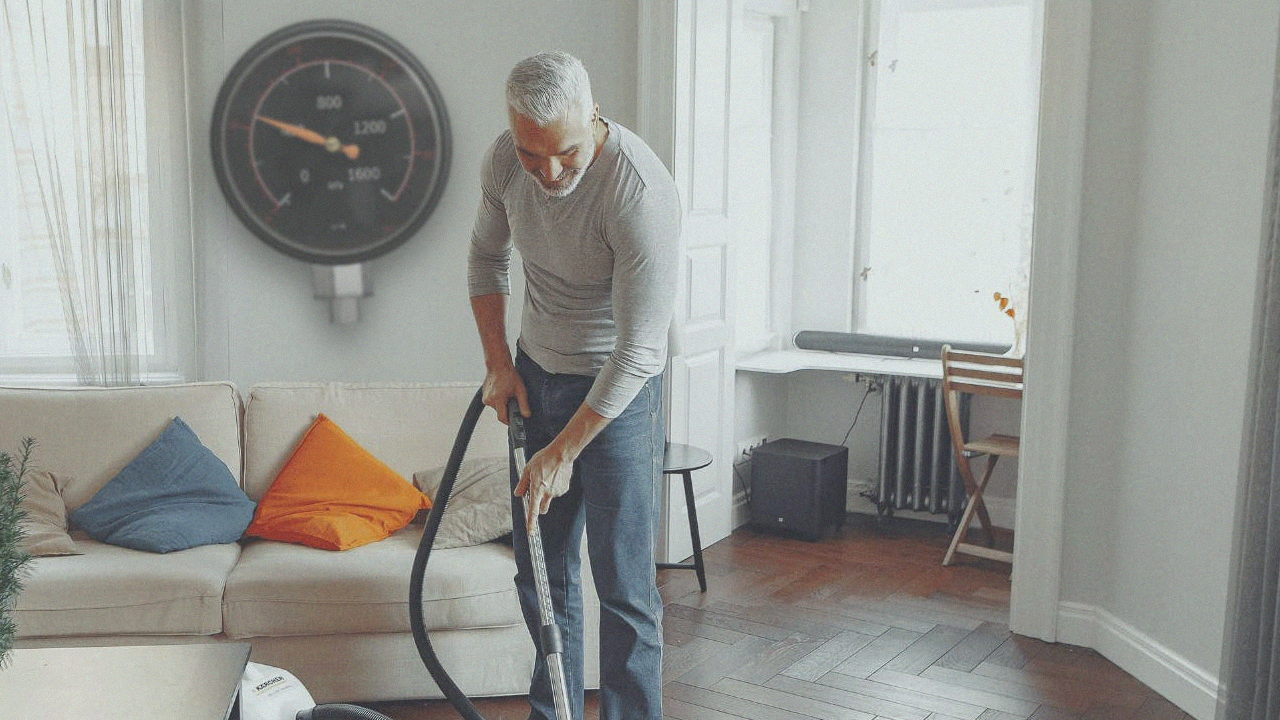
400 (kPa)
